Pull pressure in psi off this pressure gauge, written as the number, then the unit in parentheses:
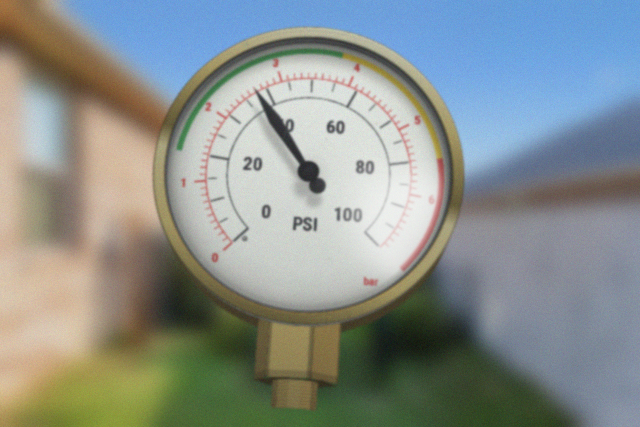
37.5 (psi)
